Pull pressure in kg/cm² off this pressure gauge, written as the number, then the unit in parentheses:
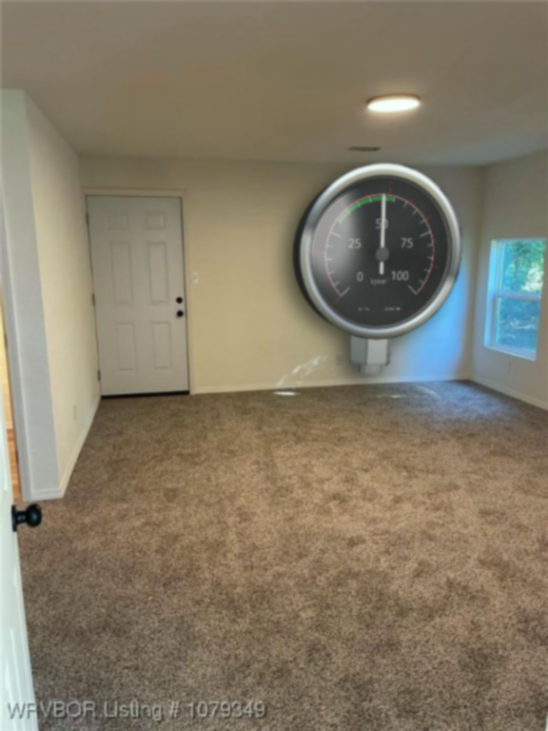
50 (kg/cm²)
